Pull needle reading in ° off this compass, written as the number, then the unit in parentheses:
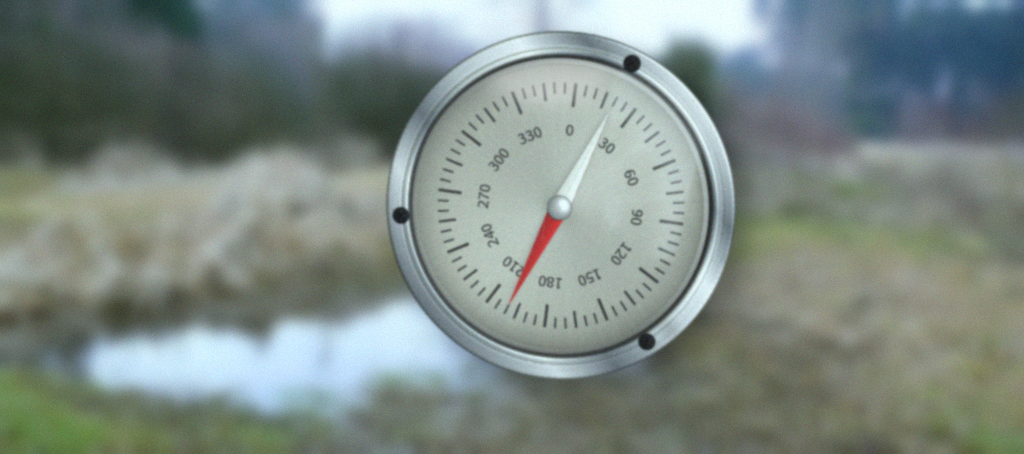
200 (°)
